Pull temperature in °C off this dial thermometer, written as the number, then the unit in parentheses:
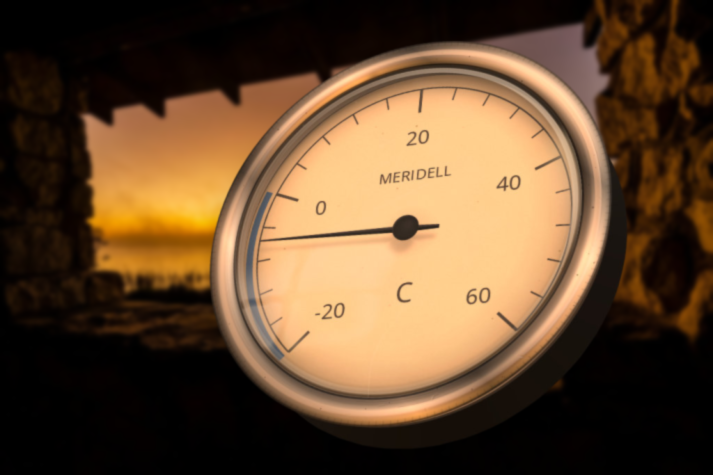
-6 (°C)
